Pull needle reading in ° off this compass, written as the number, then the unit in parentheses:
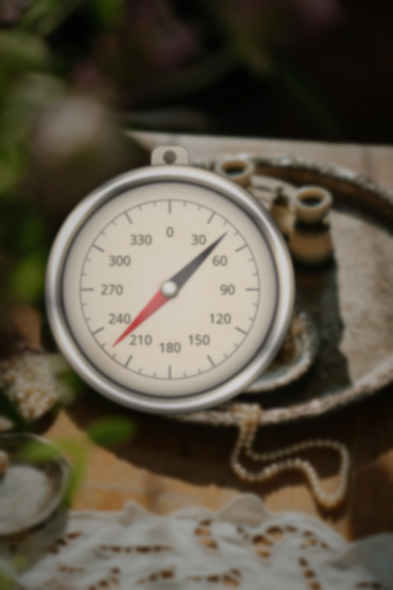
225 (°)
